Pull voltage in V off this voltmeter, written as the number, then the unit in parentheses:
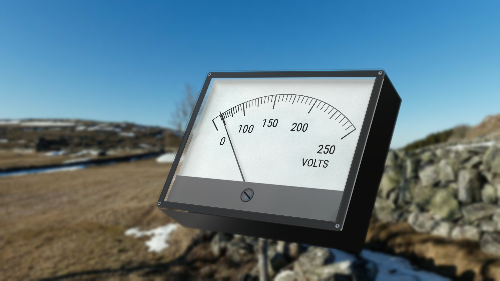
50 (V)
